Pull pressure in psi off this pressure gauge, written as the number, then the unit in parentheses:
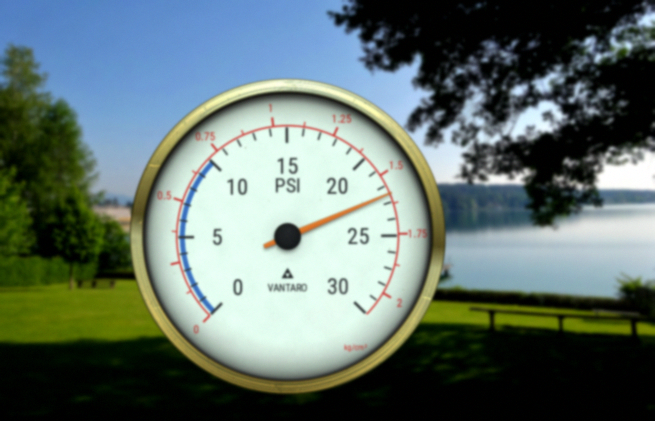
22.5 (psi)
